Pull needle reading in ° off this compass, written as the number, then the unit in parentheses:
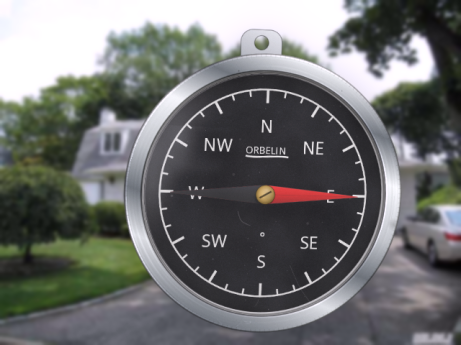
90 (°)
